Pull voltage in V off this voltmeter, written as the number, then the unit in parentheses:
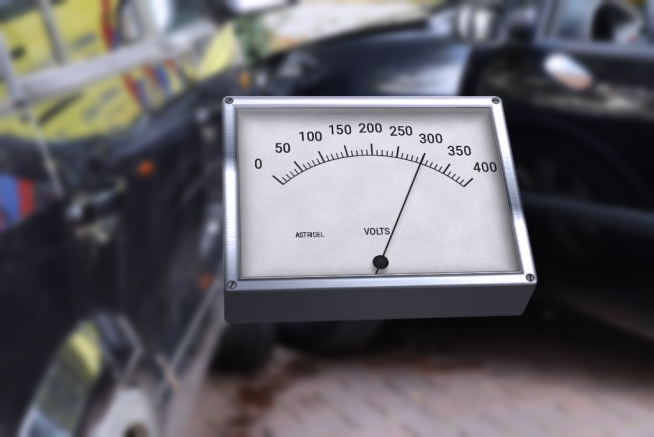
300 (V)
